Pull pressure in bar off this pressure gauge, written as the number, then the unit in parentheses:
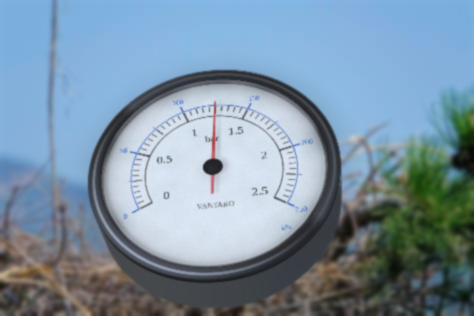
1.25 (bar)
